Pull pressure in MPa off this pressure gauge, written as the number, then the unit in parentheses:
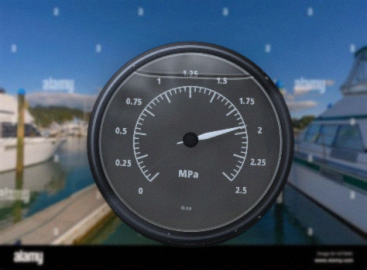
1.95 (MPa)
